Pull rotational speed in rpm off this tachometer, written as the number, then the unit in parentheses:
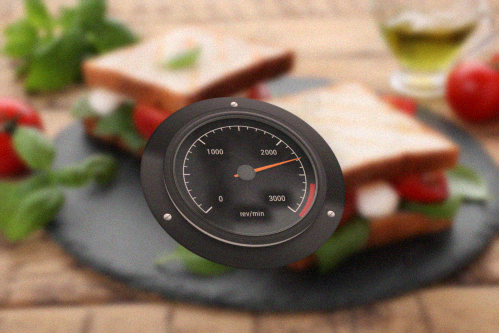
2300 (rpm)
